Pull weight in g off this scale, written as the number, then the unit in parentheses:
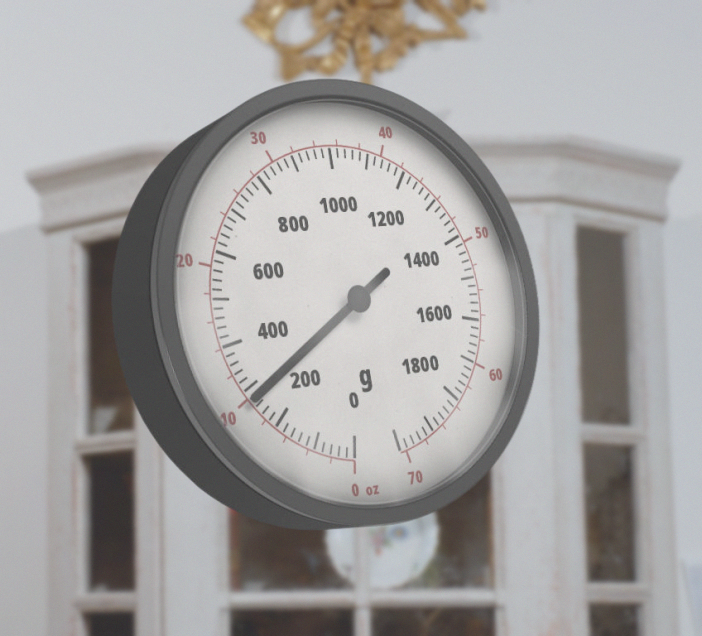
280 (g)
